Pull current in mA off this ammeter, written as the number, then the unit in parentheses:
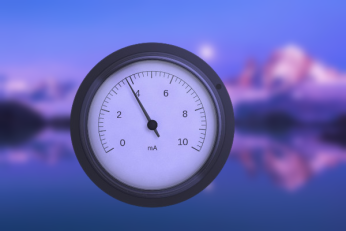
3.8 (mA)
